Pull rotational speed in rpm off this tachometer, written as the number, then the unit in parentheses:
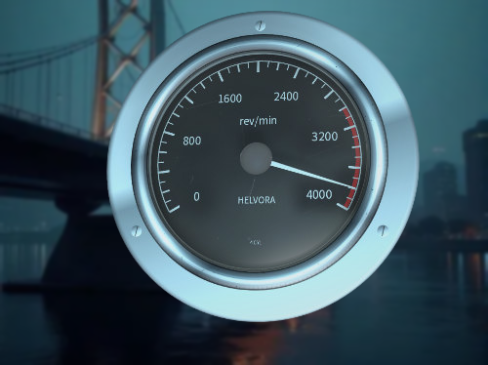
3800 (rpm)
